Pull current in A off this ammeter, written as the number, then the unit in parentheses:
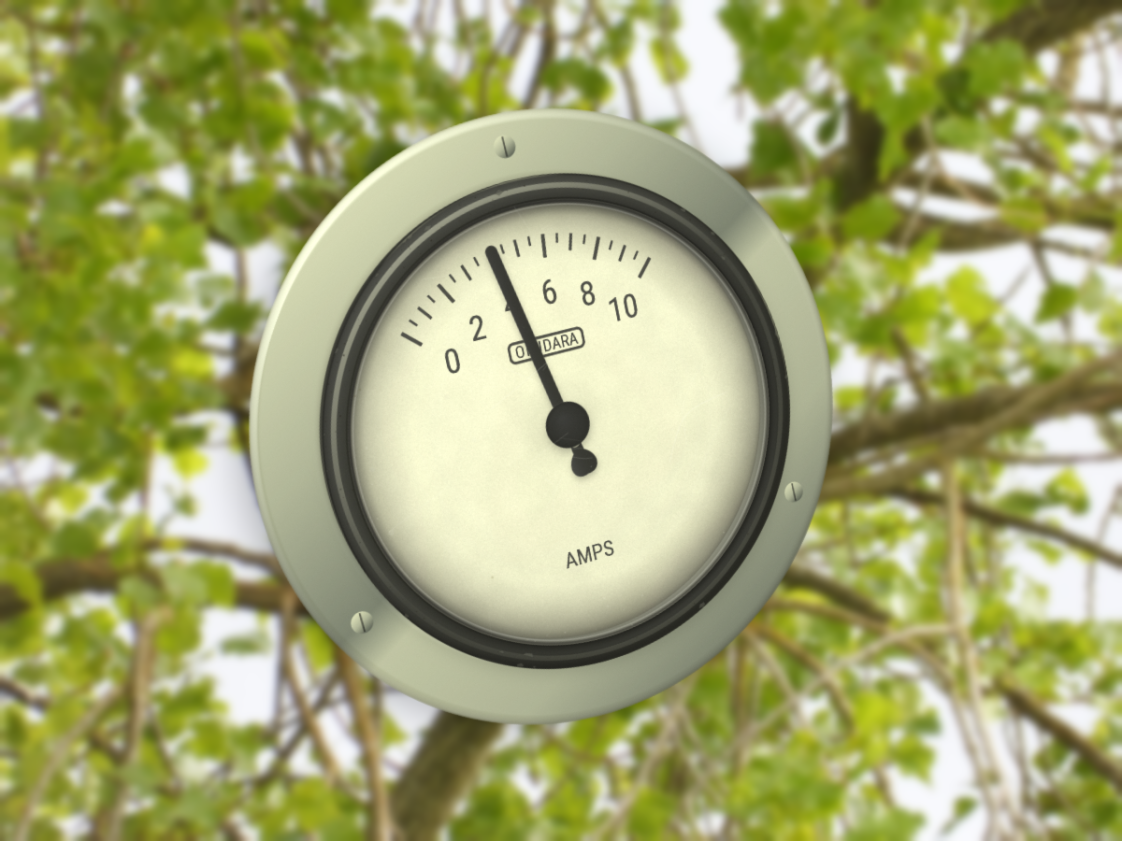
4 (A)
